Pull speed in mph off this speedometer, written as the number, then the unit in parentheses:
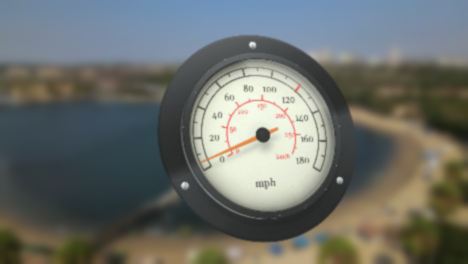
5 (mph)
